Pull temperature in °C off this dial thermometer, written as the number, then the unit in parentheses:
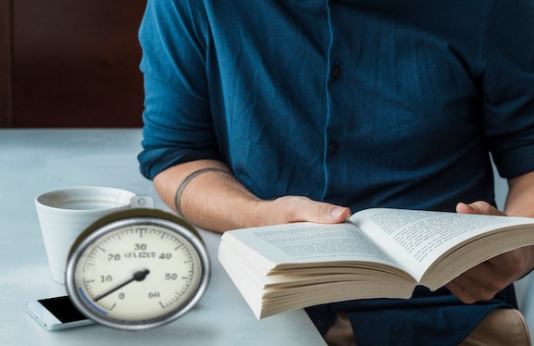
5 (°C)
